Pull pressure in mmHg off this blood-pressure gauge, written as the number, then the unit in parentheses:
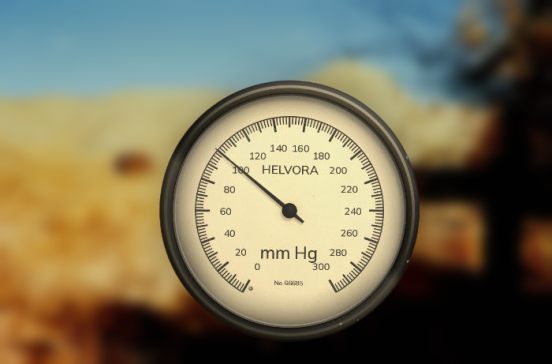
100 (mmHg)
